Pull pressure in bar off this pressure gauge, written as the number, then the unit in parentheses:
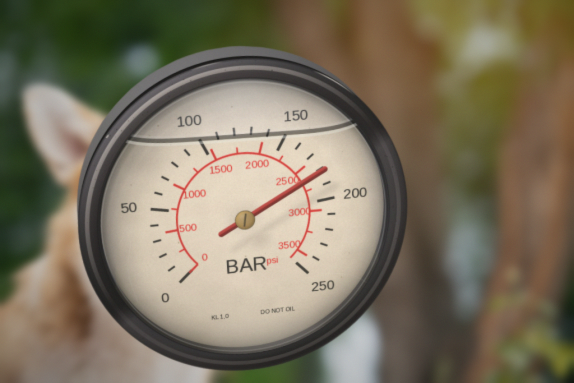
180 (bar)
